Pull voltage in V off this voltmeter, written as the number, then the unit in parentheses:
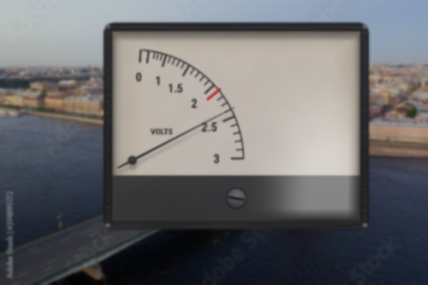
2.4 (V)
